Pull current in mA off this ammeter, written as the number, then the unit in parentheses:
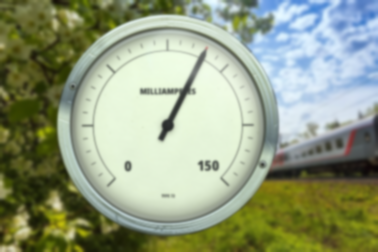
90 (mA)
